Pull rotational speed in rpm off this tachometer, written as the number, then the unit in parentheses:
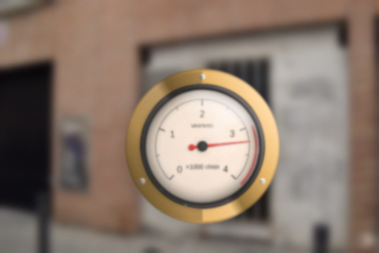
3250 (rpm)
